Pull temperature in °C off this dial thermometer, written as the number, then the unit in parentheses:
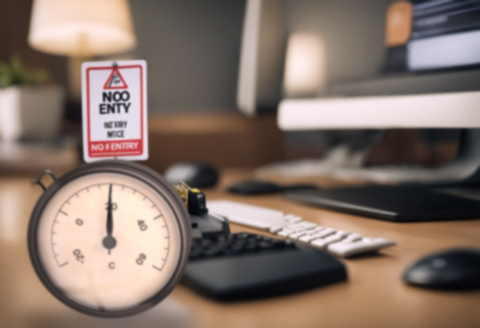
20 (°C)
